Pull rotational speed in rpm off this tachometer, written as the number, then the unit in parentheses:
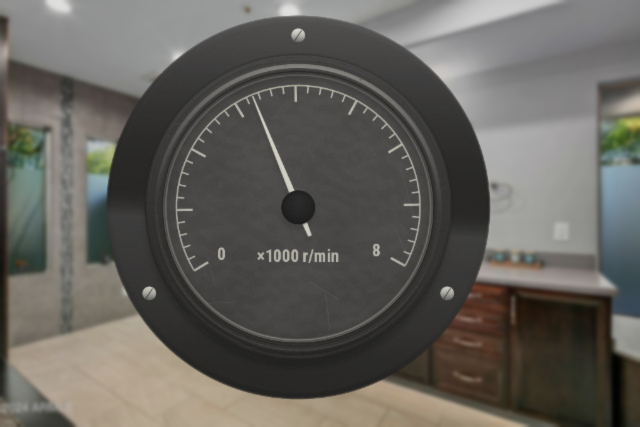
3300 (rpm)
